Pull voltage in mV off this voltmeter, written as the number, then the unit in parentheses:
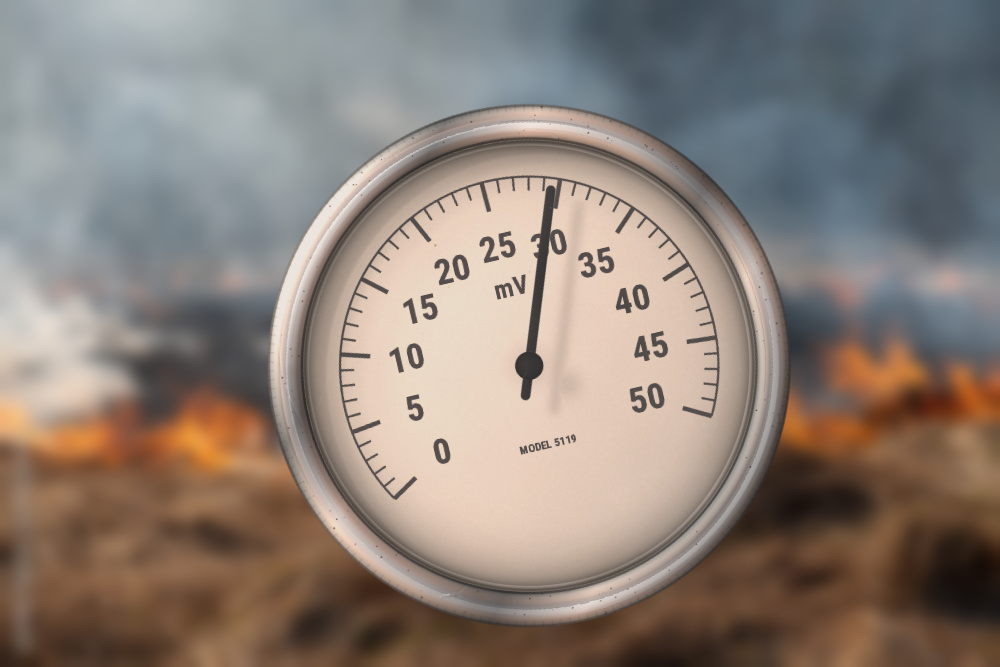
29.5 (mV)
